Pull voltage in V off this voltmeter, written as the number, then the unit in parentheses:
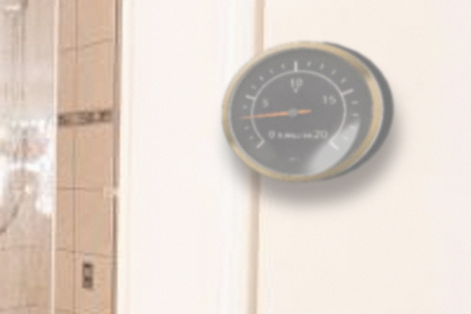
3 (V)
